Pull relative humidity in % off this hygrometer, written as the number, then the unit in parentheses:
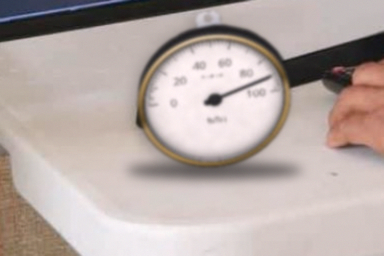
90 (%)
